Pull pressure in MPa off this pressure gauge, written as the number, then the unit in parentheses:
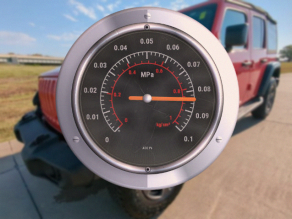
0.084 (MPa)
